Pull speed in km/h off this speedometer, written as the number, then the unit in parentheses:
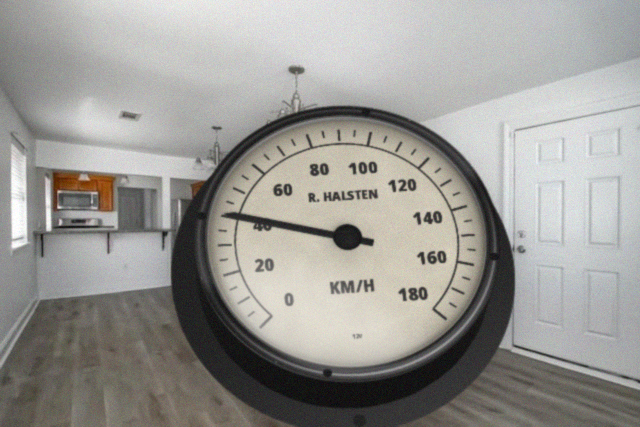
40 (km/h)
